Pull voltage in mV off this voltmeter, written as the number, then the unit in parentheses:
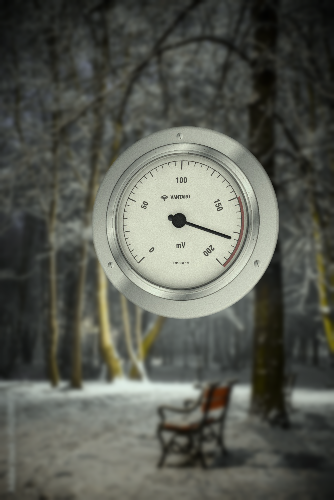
180 (mV)
